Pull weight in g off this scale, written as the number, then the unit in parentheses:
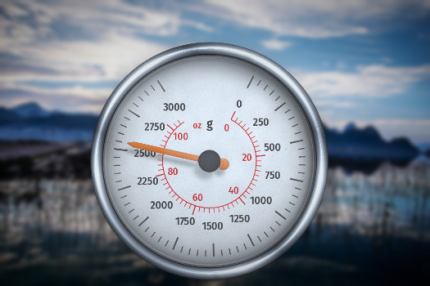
2550 (g)
